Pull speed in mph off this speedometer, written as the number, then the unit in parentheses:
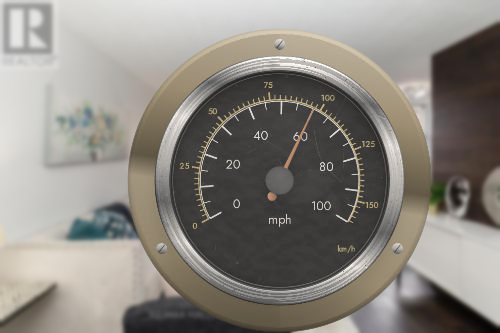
60 (mph)
